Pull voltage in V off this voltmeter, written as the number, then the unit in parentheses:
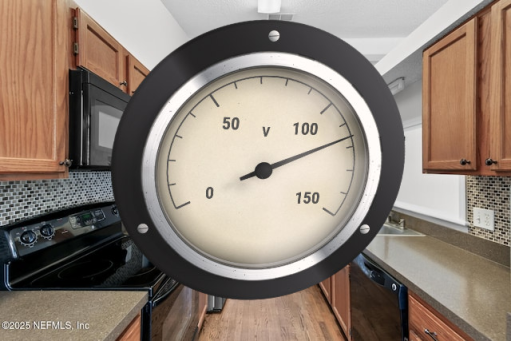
115 (V)
